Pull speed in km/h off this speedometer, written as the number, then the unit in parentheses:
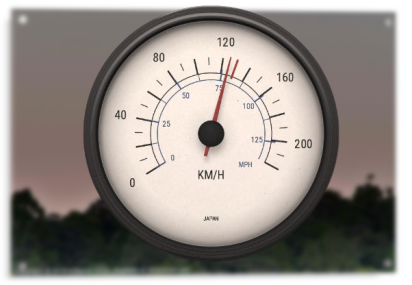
125 (km/h)
